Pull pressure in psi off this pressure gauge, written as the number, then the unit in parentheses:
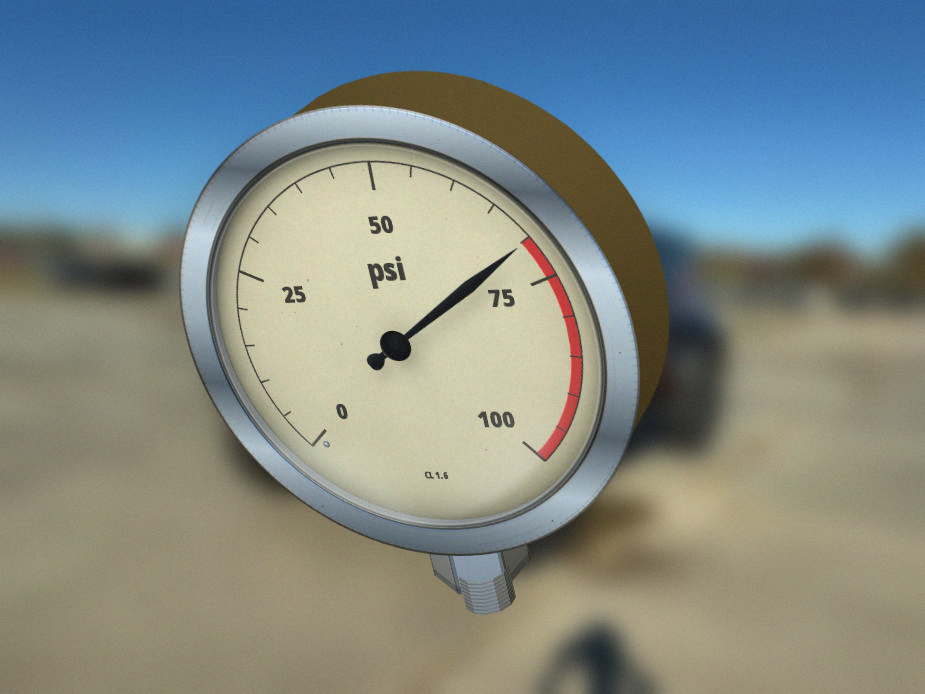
70 (psi)
